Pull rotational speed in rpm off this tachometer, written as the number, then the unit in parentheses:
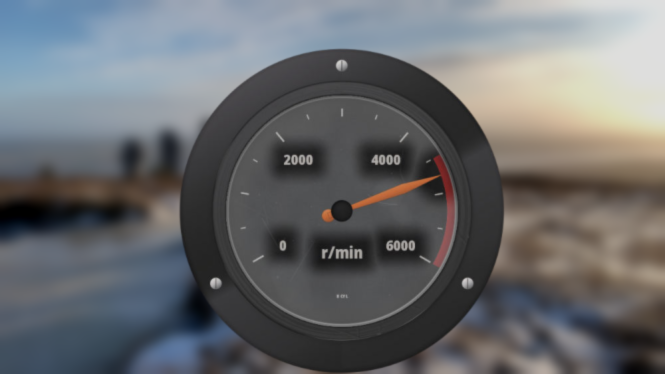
4750 (rpm)
